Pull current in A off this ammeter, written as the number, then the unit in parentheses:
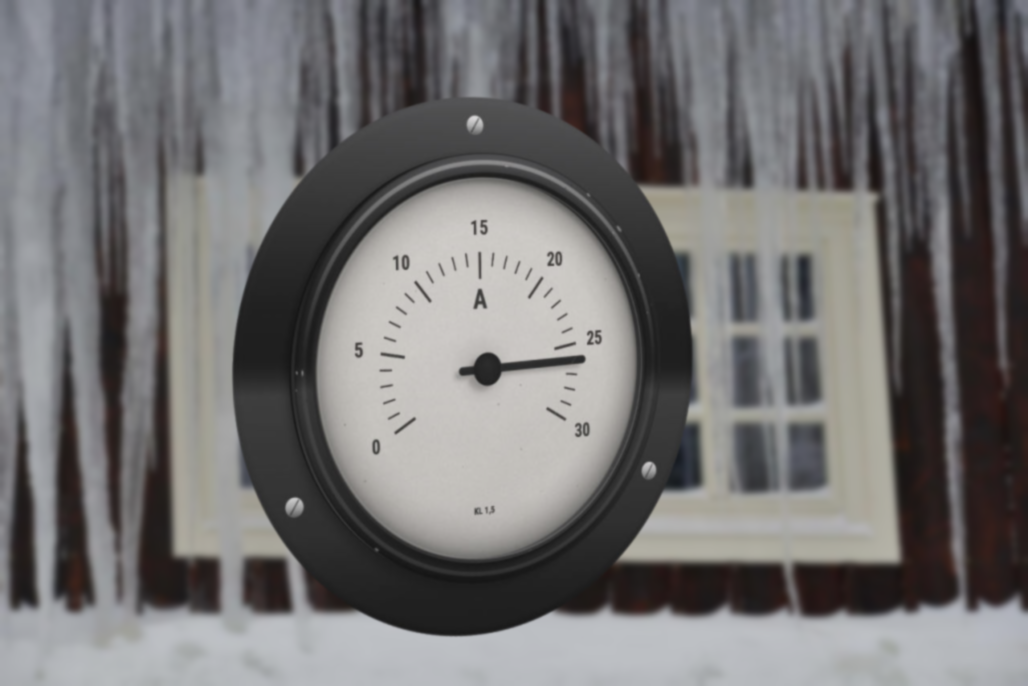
26 (A)
